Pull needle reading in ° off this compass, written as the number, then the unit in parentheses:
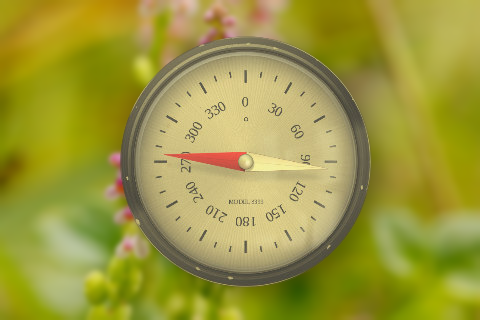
275 (°)
